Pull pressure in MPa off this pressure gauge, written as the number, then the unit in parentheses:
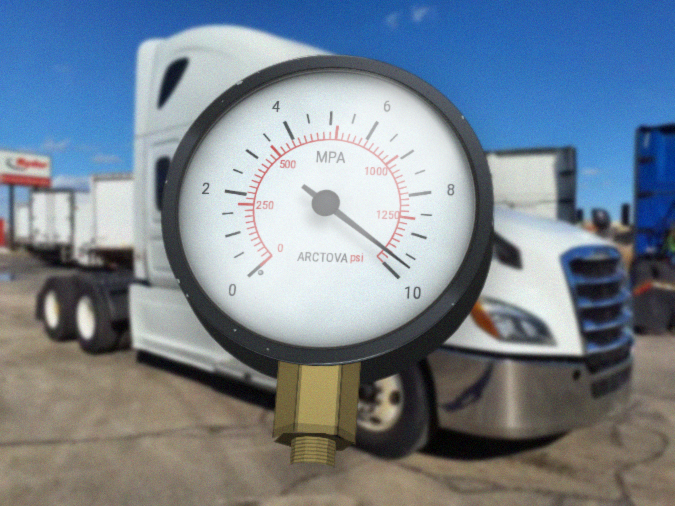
9.75 (MPa)
